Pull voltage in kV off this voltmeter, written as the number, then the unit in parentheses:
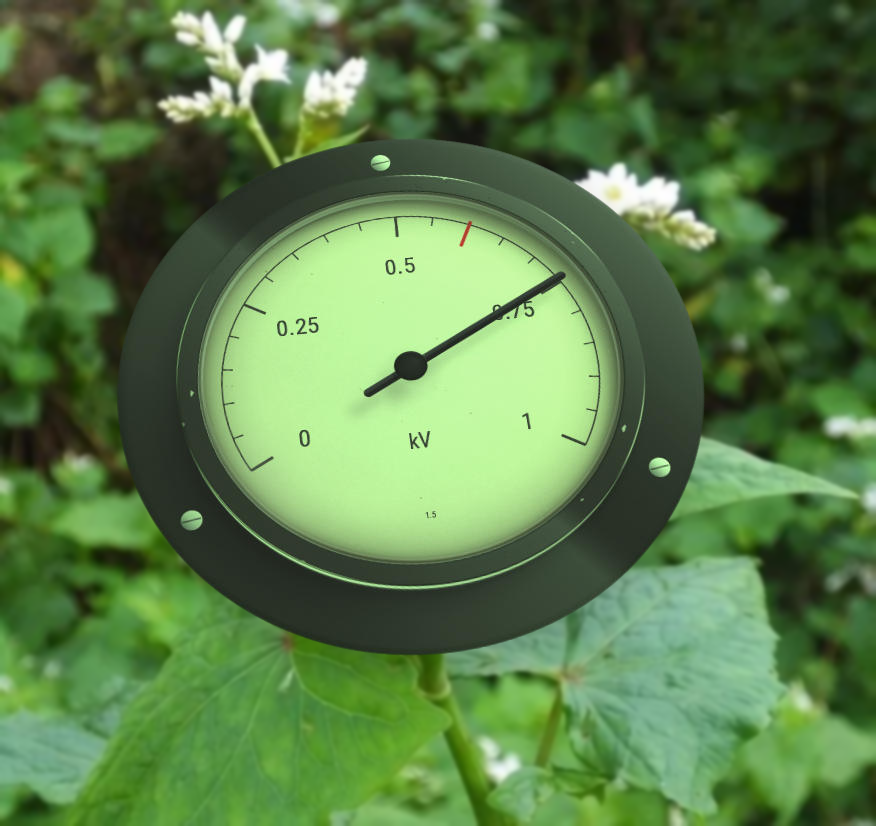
0.75 (kV)
